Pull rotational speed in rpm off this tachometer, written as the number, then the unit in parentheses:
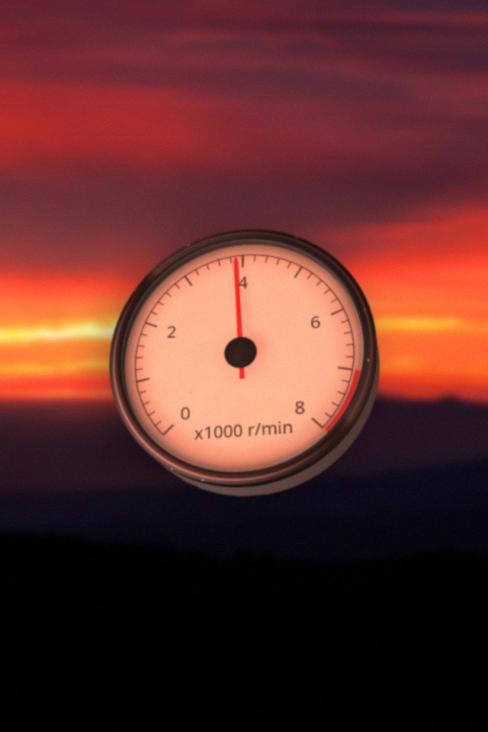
3900 (rpm)
